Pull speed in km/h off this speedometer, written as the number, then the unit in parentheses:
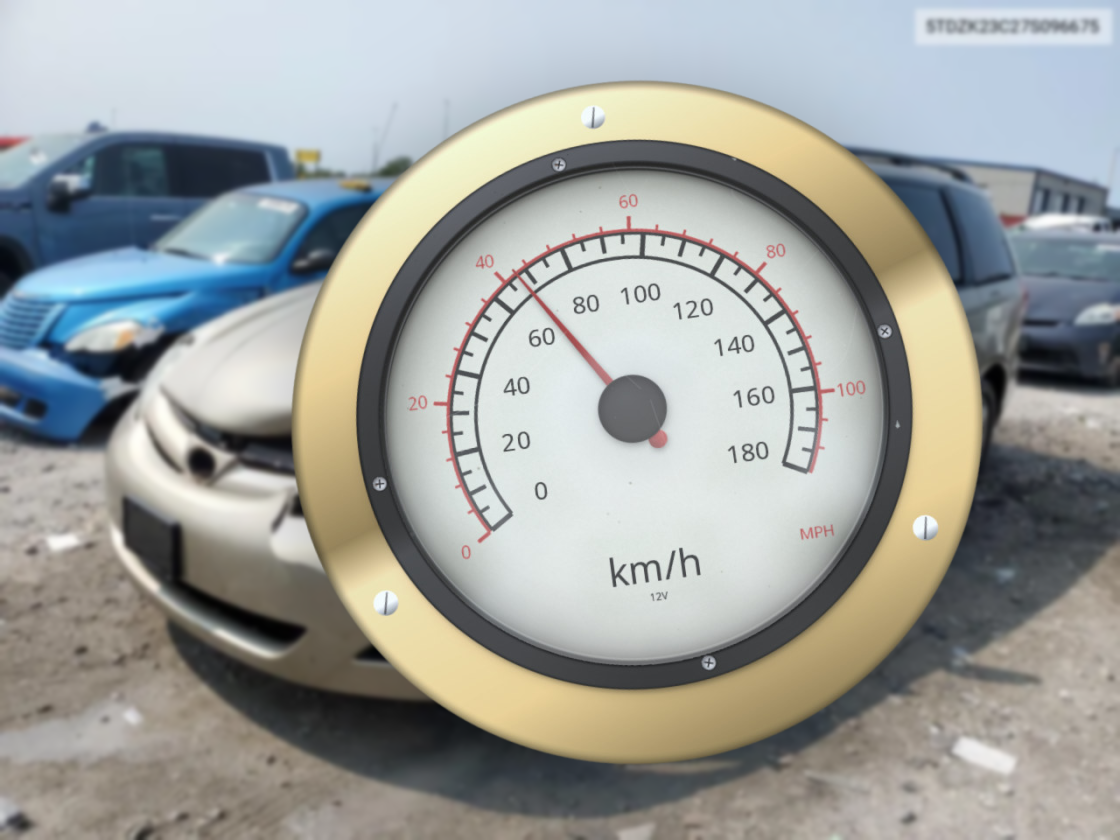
67.5 (km/h)
